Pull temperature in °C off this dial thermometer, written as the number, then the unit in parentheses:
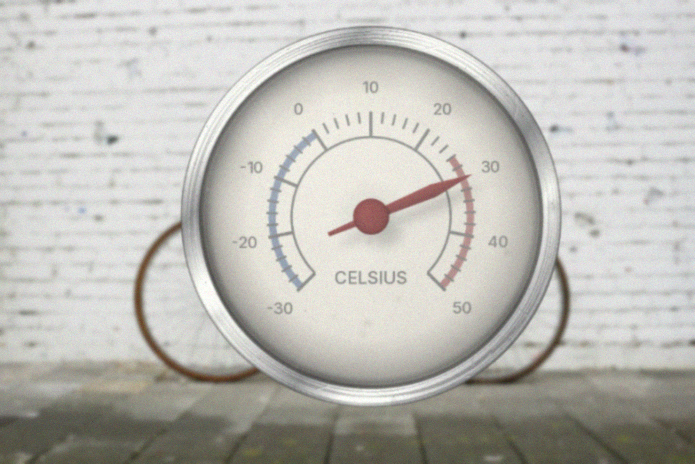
30 (°C)
